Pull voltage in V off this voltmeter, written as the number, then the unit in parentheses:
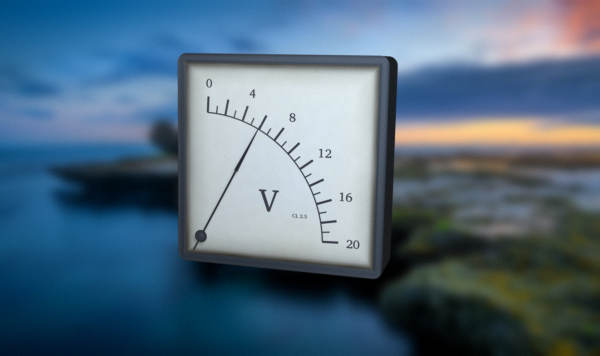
6 (V)
